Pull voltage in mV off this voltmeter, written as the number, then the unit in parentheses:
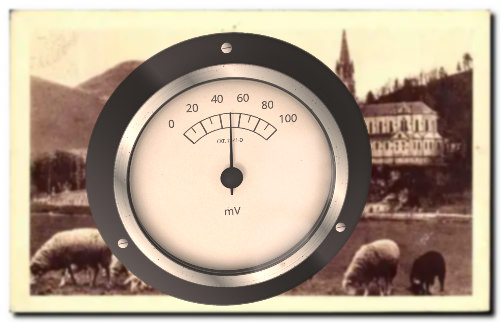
50 (mV)
